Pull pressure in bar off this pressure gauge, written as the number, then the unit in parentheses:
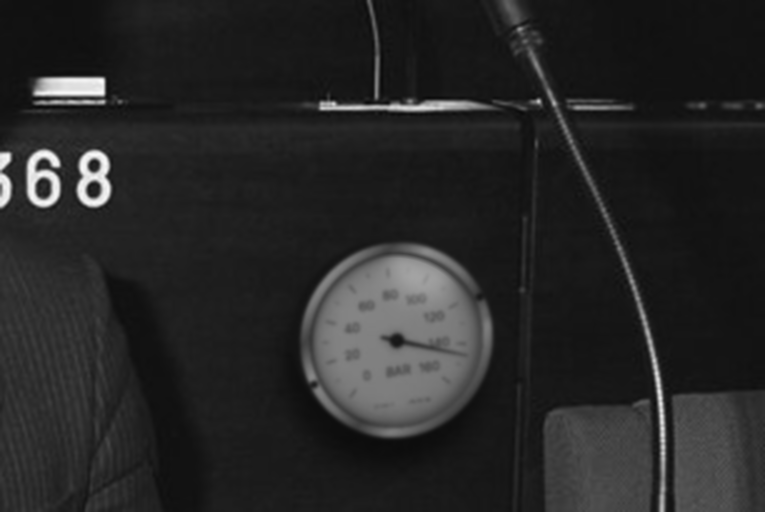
145 (bar)
